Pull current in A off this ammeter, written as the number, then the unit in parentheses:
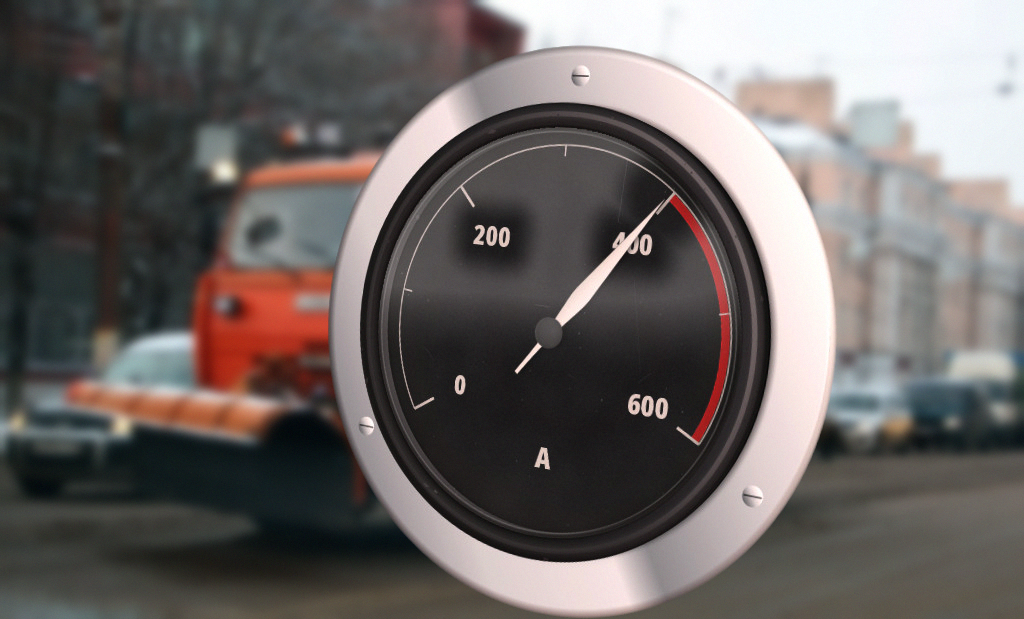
400 (A)
